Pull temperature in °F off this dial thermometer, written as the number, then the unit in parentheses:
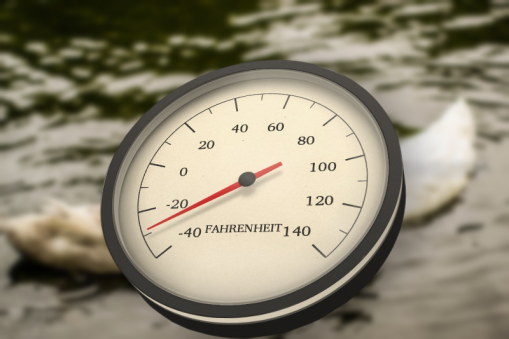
-30 (°F)
